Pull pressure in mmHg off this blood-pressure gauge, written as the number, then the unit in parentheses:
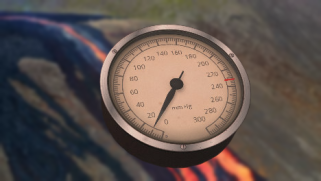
10 (mmHg)
